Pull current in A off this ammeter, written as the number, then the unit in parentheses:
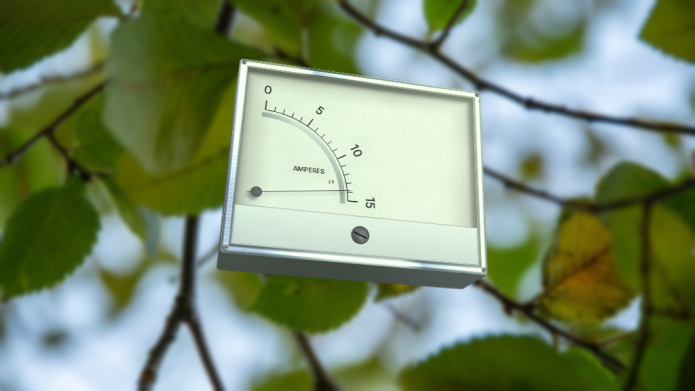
14 (A)
